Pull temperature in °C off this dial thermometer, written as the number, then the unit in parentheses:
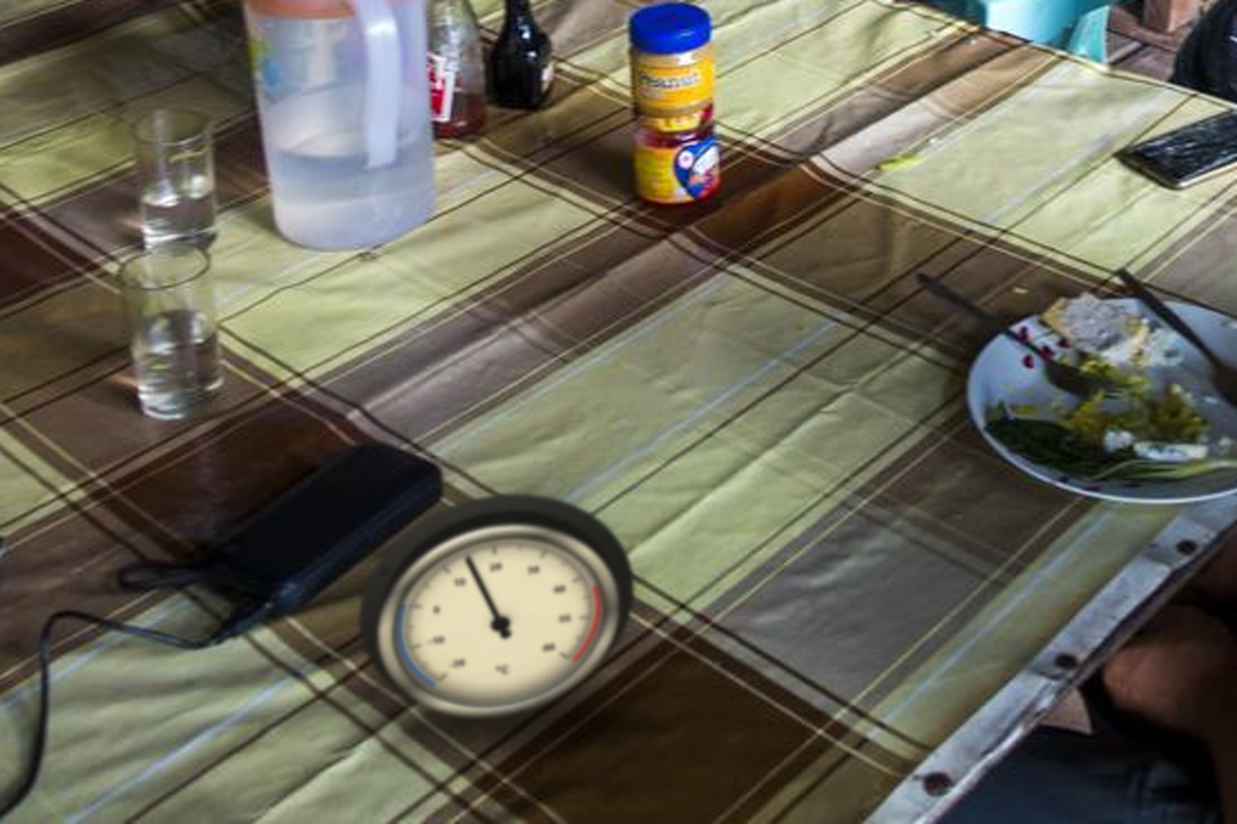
15 (°C)
